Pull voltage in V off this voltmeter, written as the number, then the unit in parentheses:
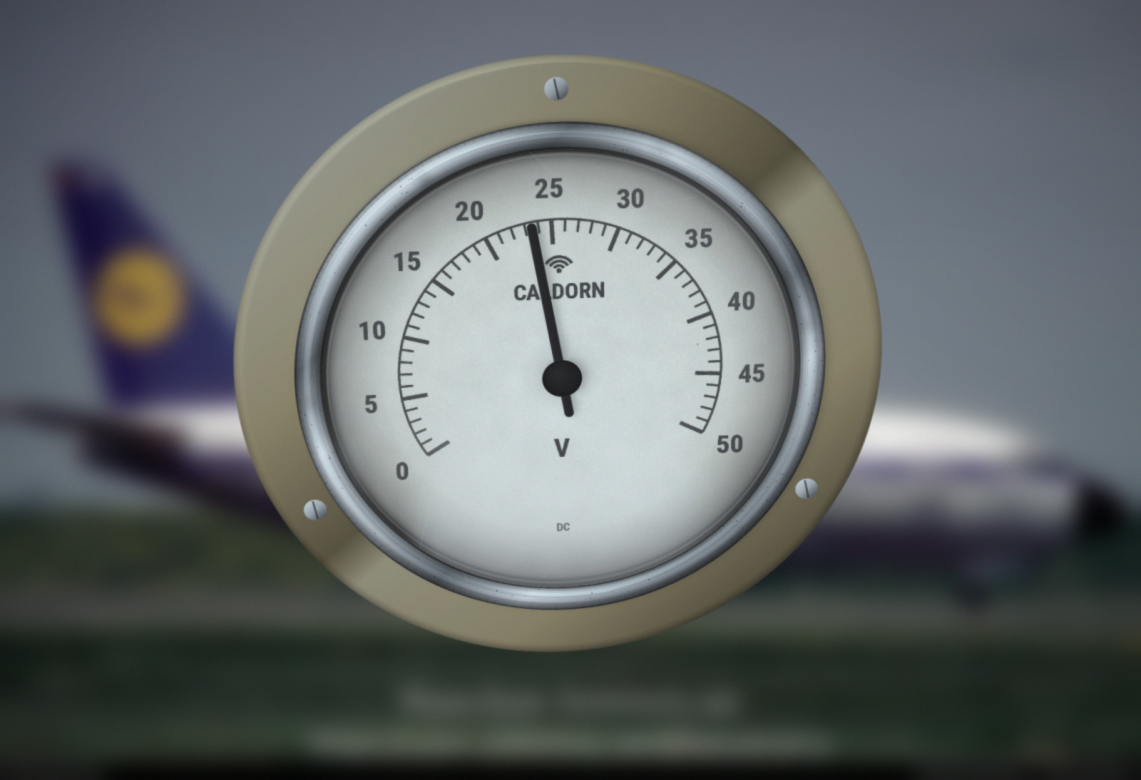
23.5 (V)
